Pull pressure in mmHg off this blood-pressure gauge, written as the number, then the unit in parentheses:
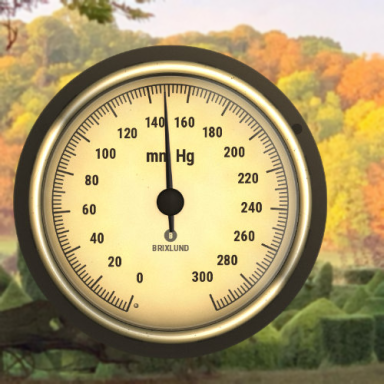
148 (mmHg)
